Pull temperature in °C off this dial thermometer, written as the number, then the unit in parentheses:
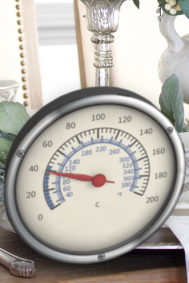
40 (°C)
